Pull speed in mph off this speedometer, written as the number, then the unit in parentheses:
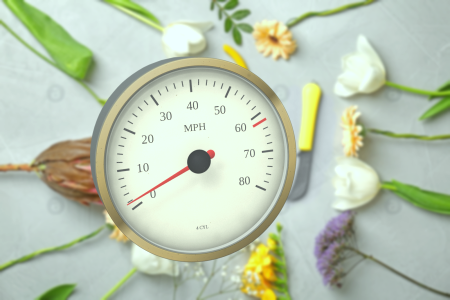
2 (mph)
